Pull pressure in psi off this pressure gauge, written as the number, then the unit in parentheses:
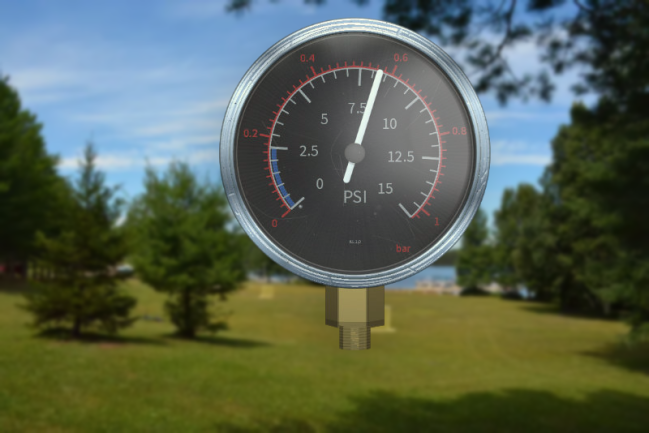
8.25 (psi)
